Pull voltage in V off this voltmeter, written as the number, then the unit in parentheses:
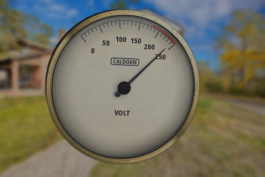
240 (V)
